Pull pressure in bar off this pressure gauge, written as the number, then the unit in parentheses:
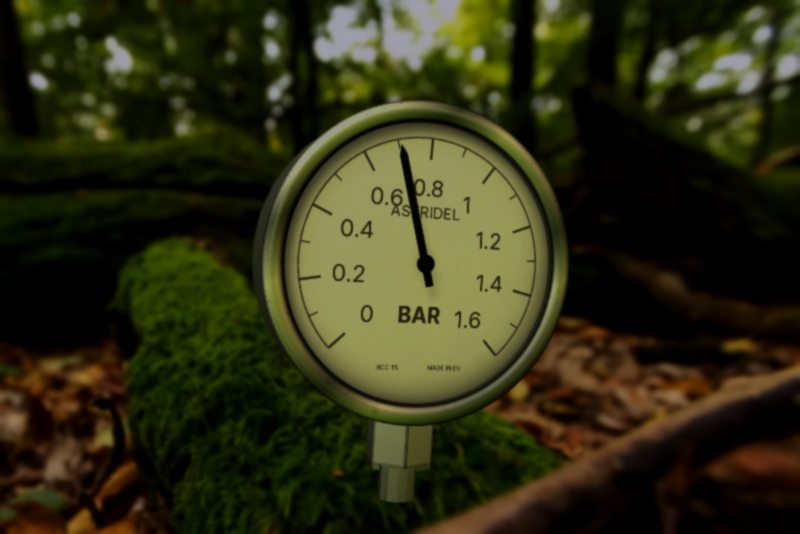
0.7 (bar)
